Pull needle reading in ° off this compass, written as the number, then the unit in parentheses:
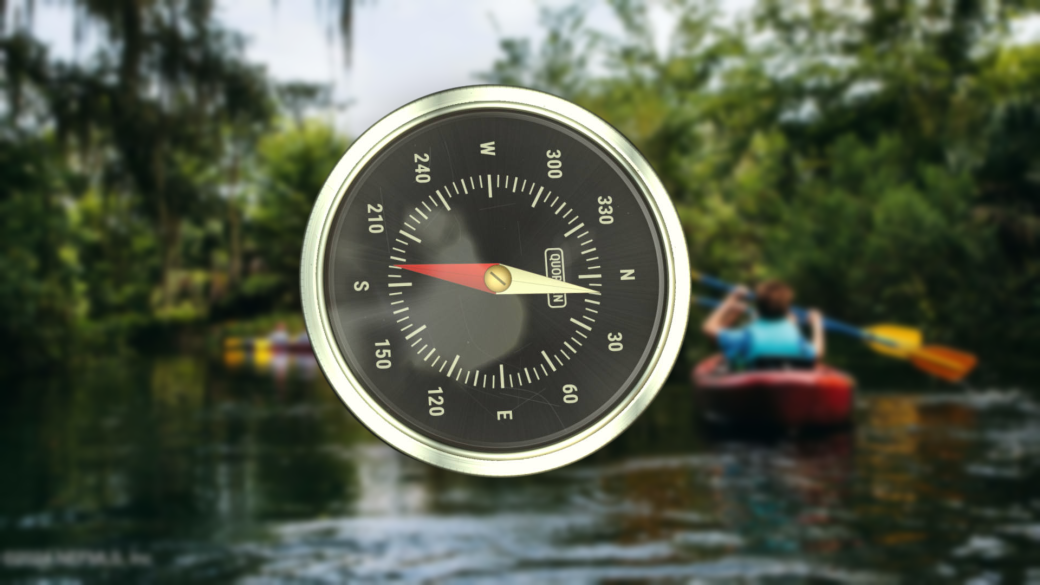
190 (°)
